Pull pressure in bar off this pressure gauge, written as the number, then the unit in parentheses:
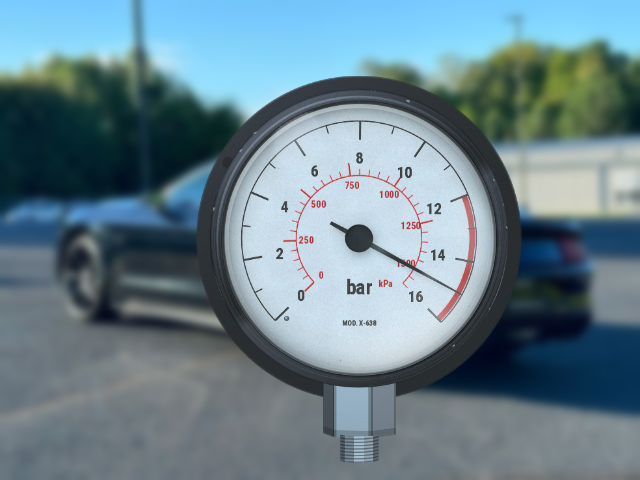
15 (bar)
